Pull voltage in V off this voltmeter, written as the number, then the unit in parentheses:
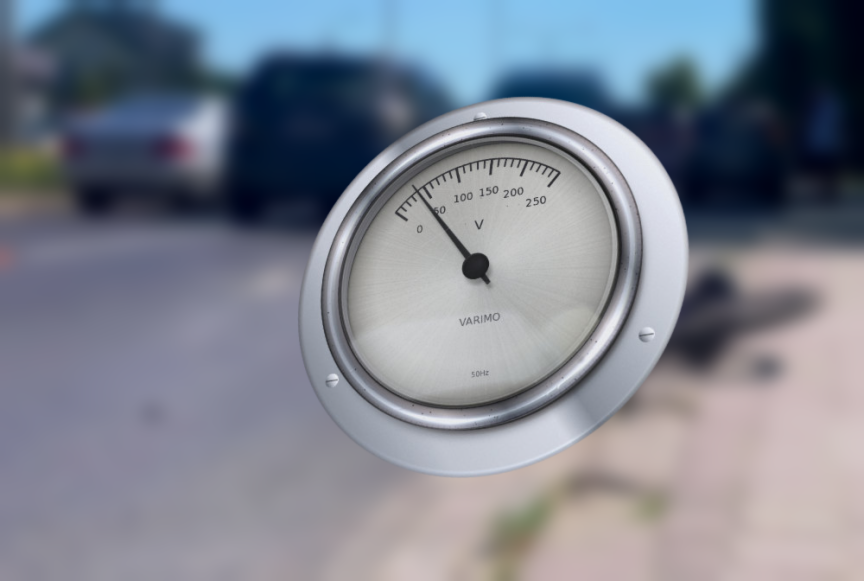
40 (V)
